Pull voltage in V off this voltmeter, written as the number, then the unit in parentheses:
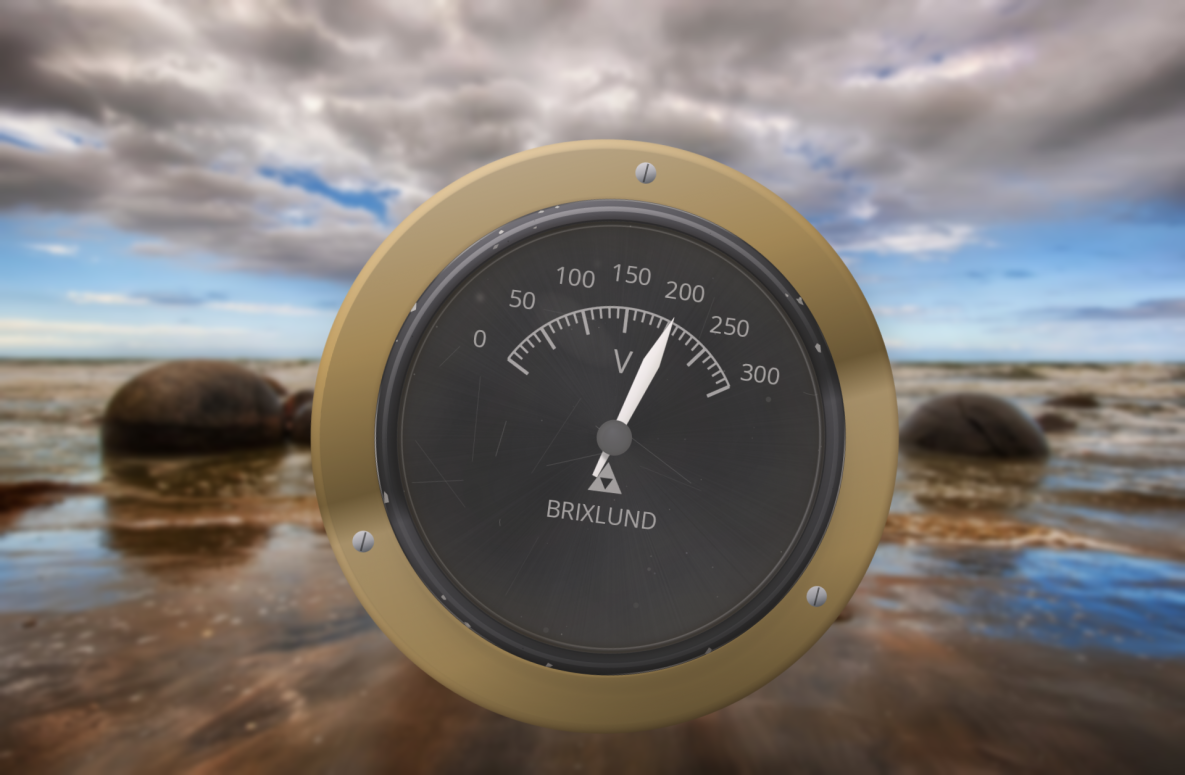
200 (V)
